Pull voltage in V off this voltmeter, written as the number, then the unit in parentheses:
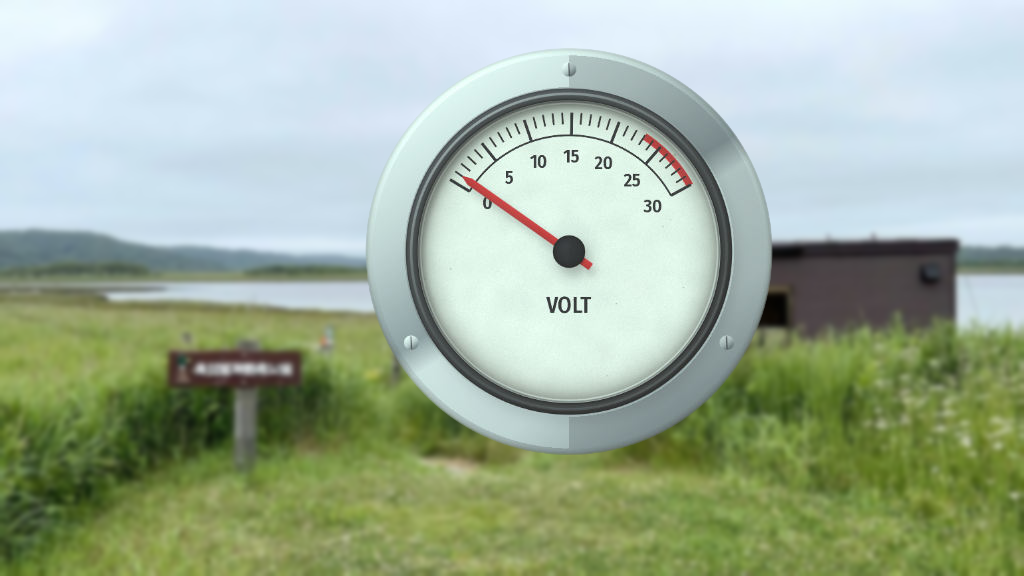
1 (V)
